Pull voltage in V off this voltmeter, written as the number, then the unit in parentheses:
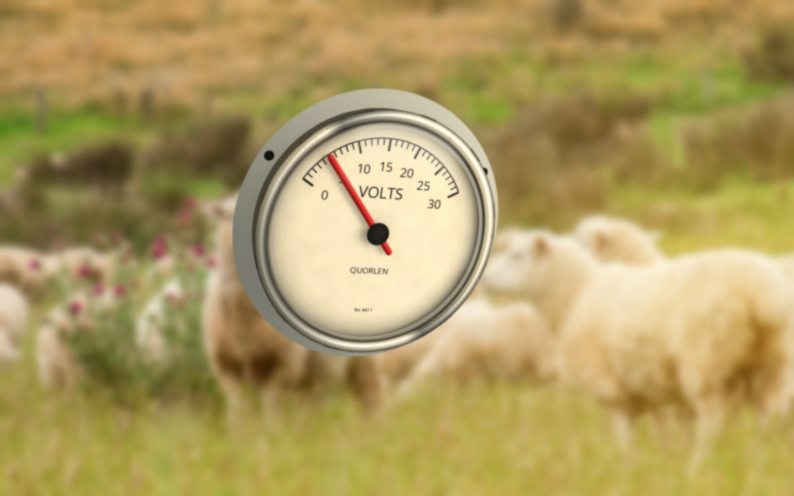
5 (V)
